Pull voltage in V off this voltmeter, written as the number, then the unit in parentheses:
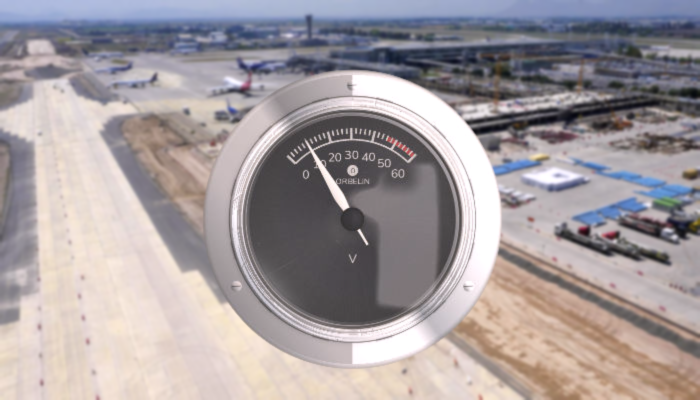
10 (V)
